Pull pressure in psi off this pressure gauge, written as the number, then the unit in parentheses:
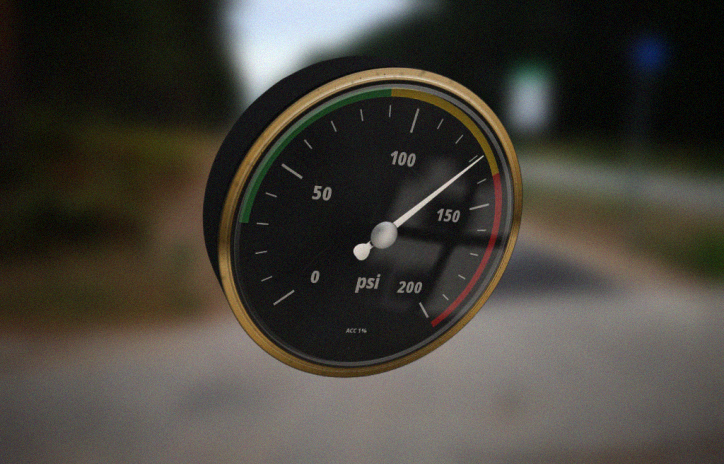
130 (psi)
